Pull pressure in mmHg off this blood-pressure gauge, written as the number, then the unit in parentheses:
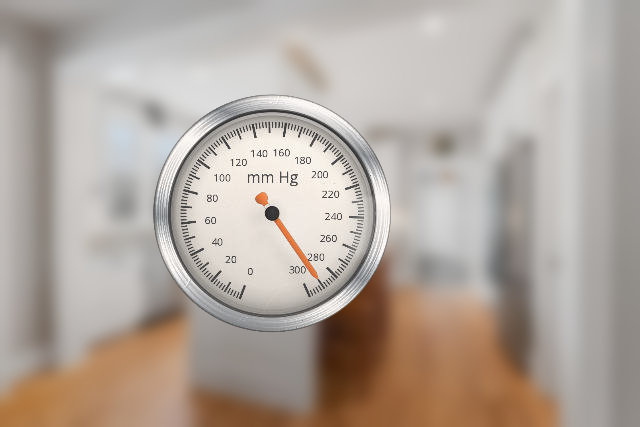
290 (mmHg)
